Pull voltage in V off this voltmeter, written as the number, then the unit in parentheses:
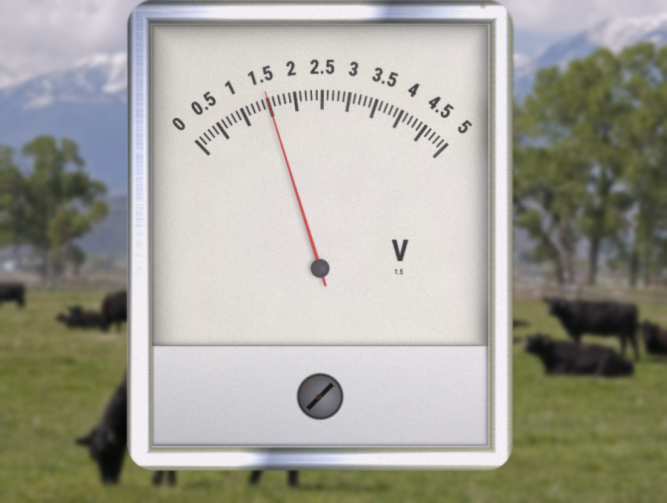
1.5 (V)
